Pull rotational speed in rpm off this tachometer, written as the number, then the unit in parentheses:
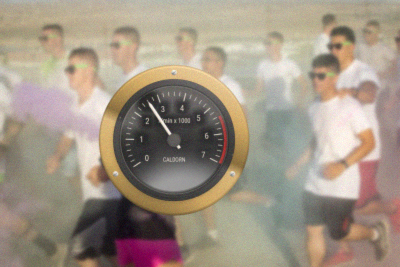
2600 (rpm)
